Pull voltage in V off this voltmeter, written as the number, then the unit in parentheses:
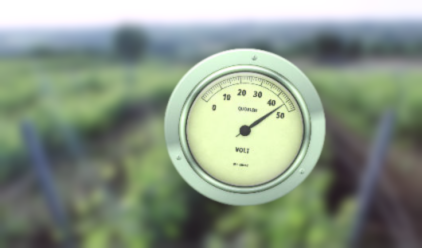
45 (V)
